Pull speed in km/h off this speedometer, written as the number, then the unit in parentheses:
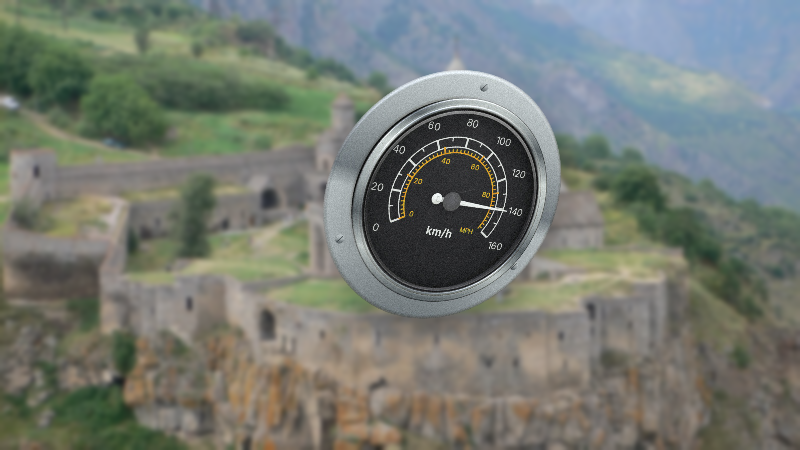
140 (km/h)
